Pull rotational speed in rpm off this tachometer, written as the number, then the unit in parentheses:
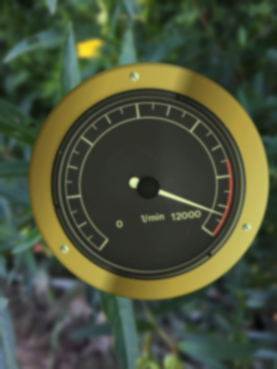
11250 (rpm)
